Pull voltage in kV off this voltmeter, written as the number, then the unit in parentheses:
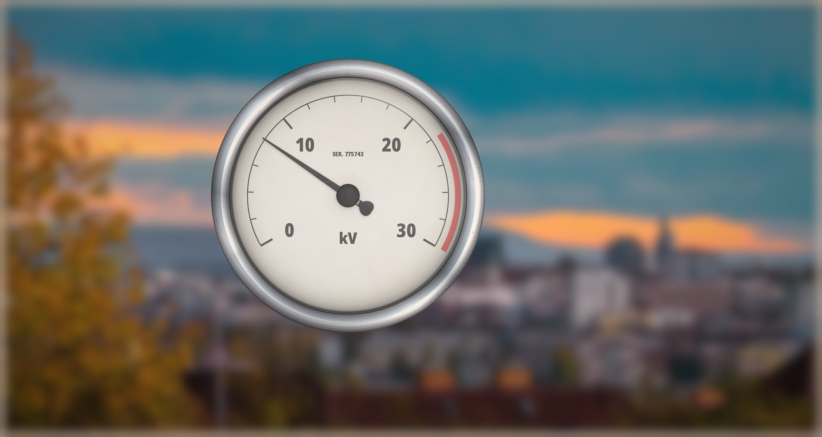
8 (kV)
